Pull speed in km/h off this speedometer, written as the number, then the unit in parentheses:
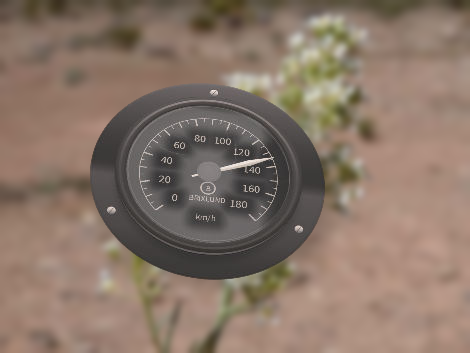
135 (km/h)
